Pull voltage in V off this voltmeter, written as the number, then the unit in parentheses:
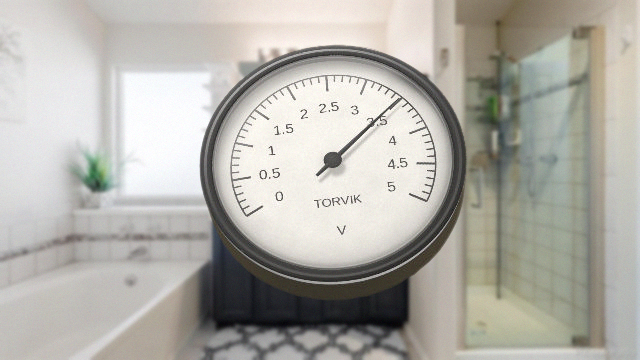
3.5 (V)
